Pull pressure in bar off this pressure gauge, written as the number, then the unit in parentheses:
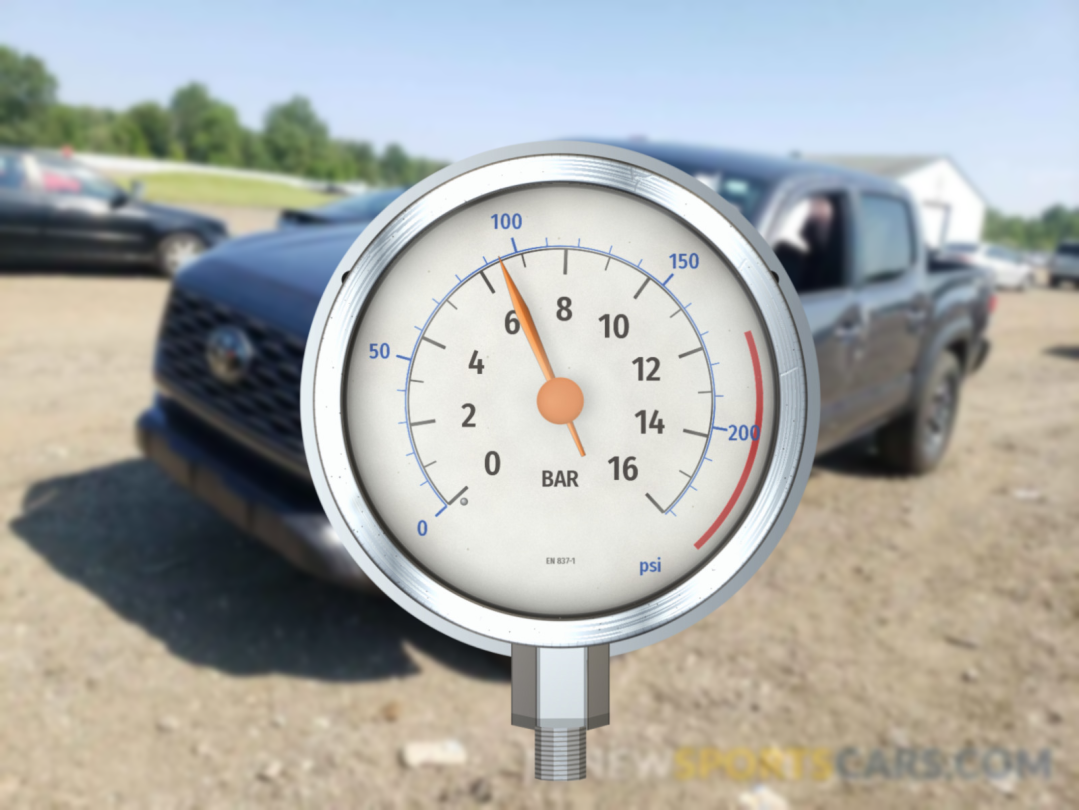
6.5 (bar)
